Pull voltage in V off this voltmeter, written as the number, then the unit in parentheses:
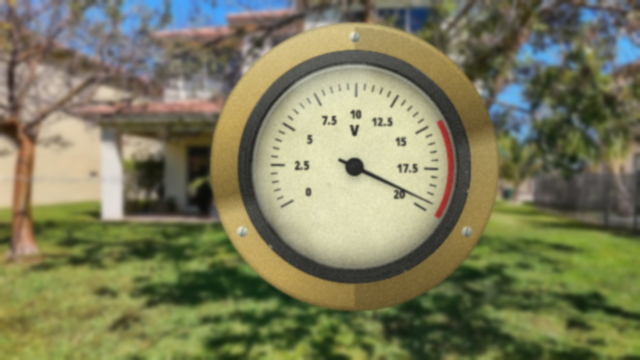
19.5 (V)
